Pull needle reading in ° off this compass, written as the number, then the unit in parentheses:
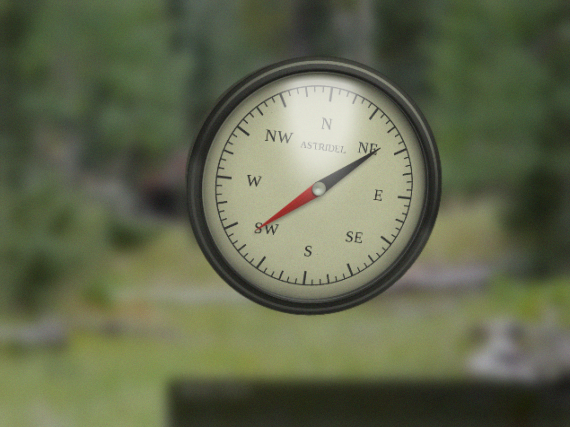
230 (°)
